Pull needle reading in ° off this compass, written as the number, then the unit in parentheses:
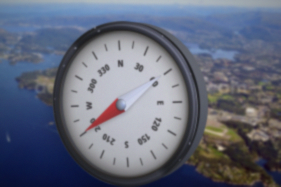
240 (°)
